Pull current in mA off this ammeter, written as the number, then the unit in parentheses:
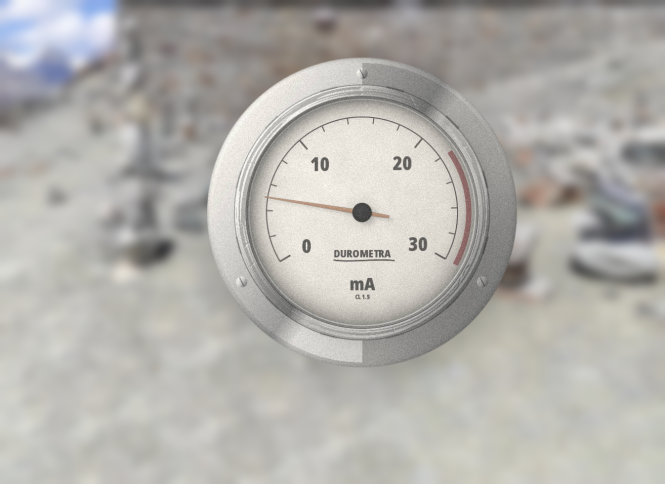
5 (mA)
